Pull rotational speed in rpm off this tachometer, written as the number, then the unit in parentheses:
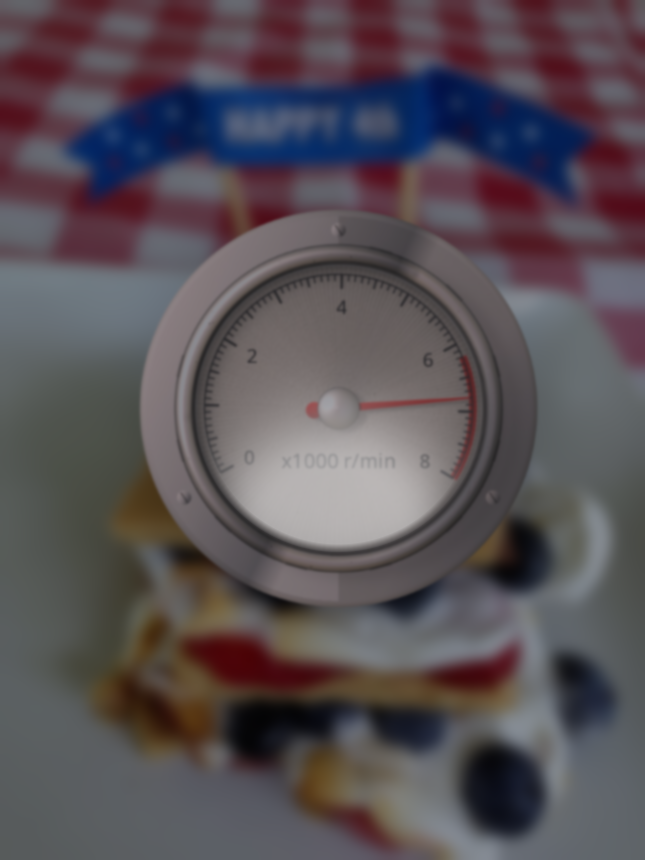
6800 (rpm)
